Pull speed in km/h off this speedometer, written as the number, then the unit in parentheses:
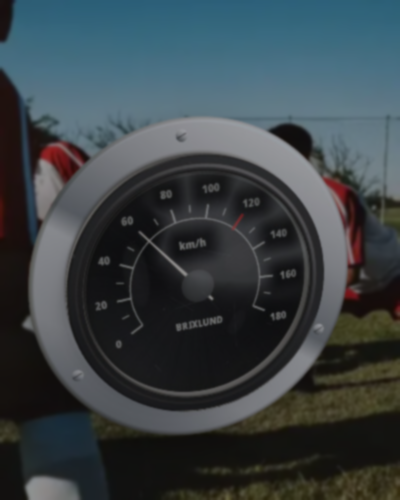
60 (km/h)
